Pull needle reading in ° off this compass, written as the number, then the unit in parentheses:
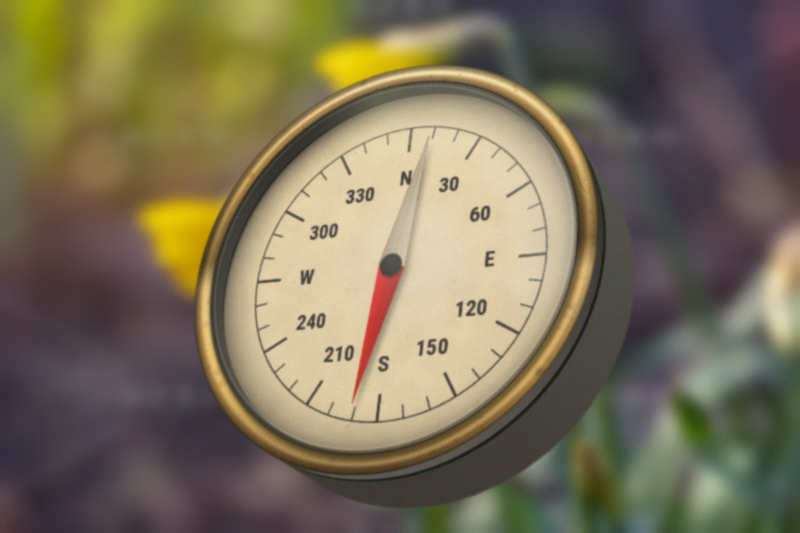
190 (°)
